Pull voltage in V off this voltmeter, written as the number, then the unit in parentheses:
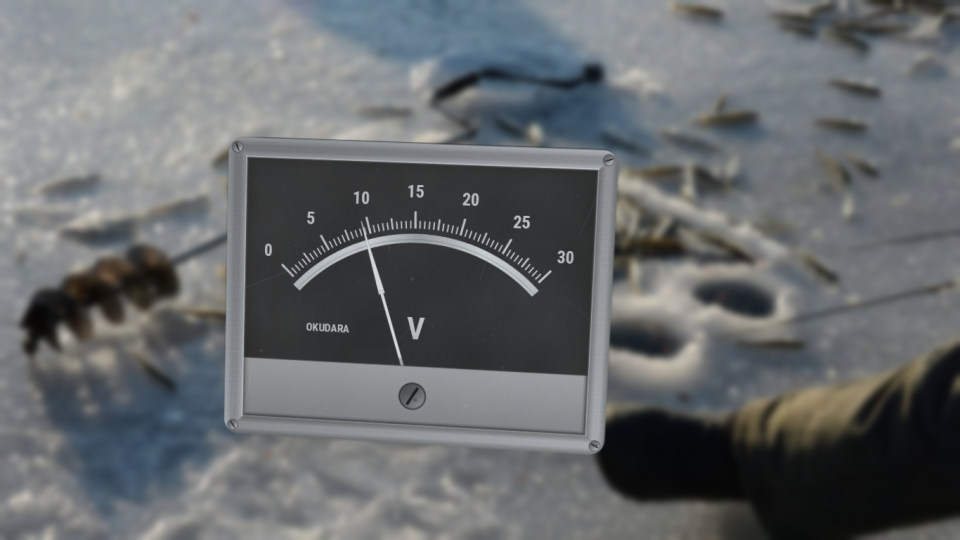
9.5 (V)
